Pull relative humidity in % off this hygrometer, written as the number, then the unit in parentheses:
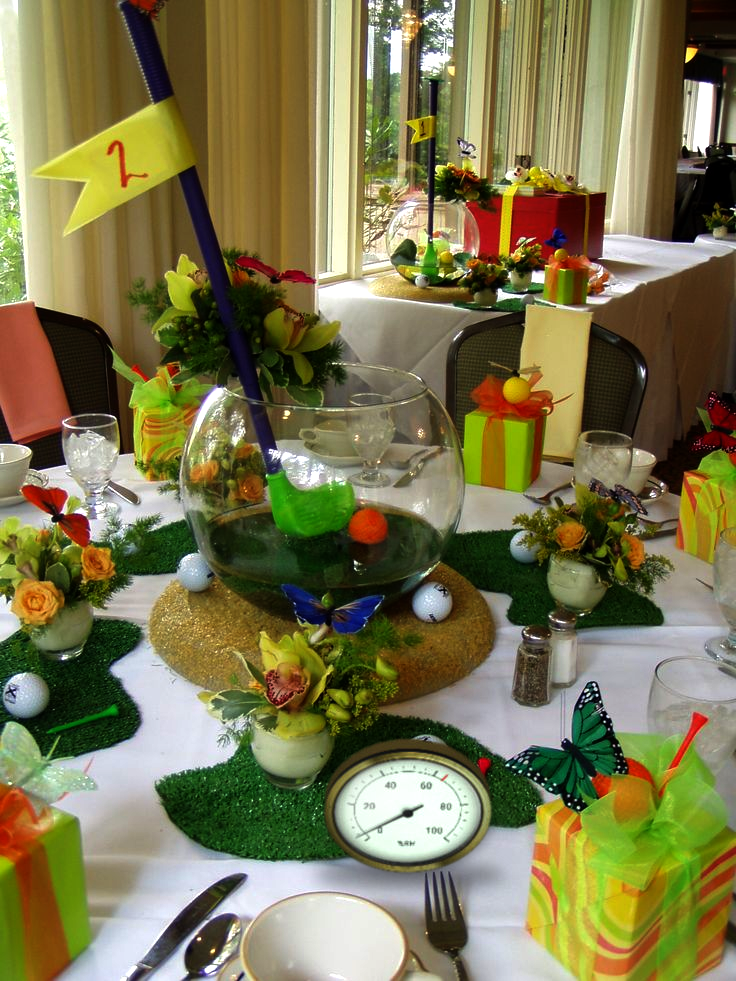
4 (%)
